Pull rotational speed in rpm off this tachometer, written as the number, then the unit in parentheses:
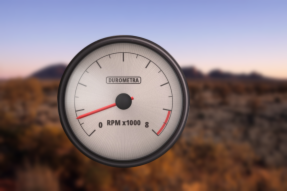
750 (rpm)
